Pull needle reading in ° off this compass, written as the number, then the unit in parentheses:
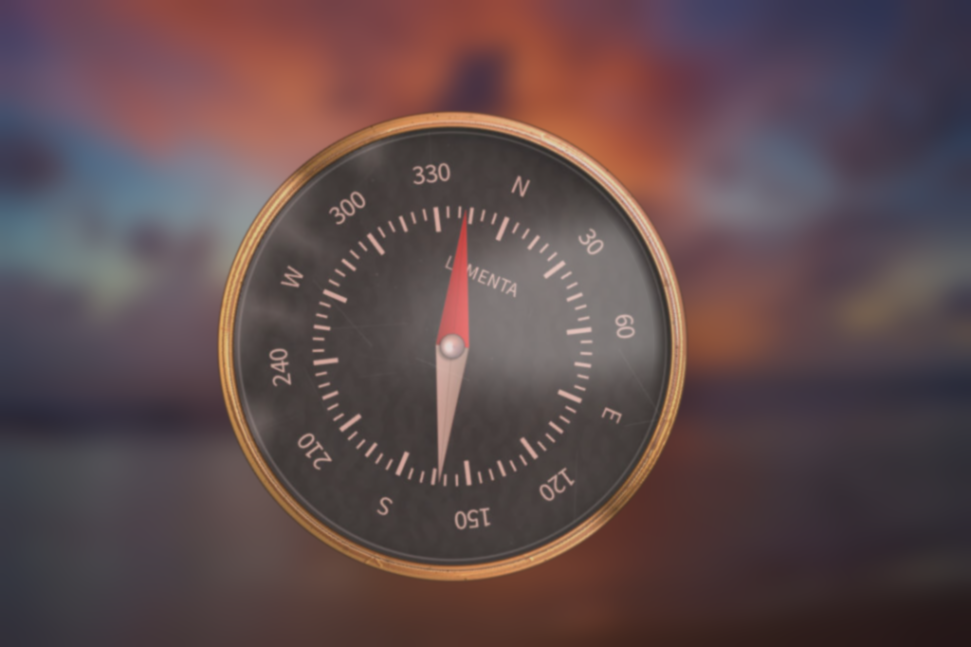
342.5 (°)
